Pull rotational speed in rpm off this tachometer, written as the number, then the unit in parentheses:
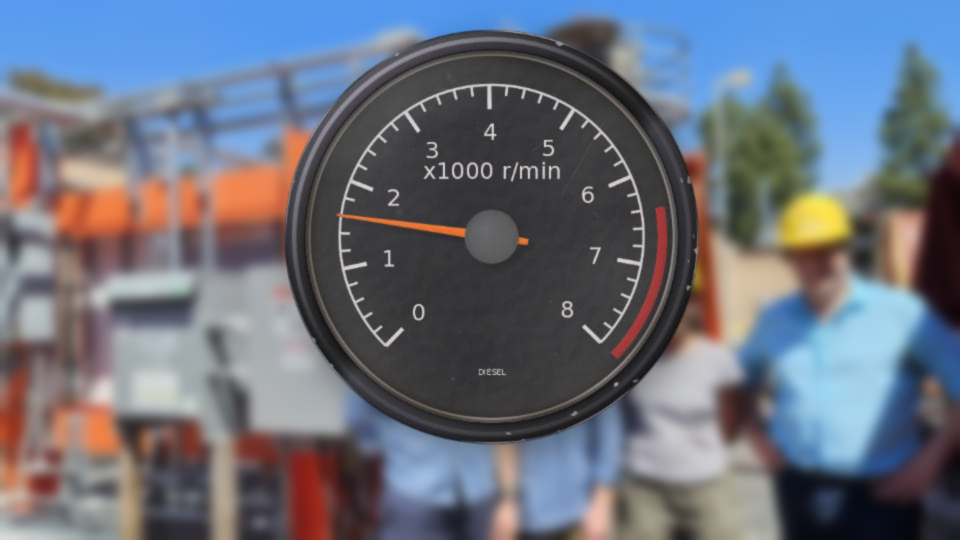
1600 (rpm)
